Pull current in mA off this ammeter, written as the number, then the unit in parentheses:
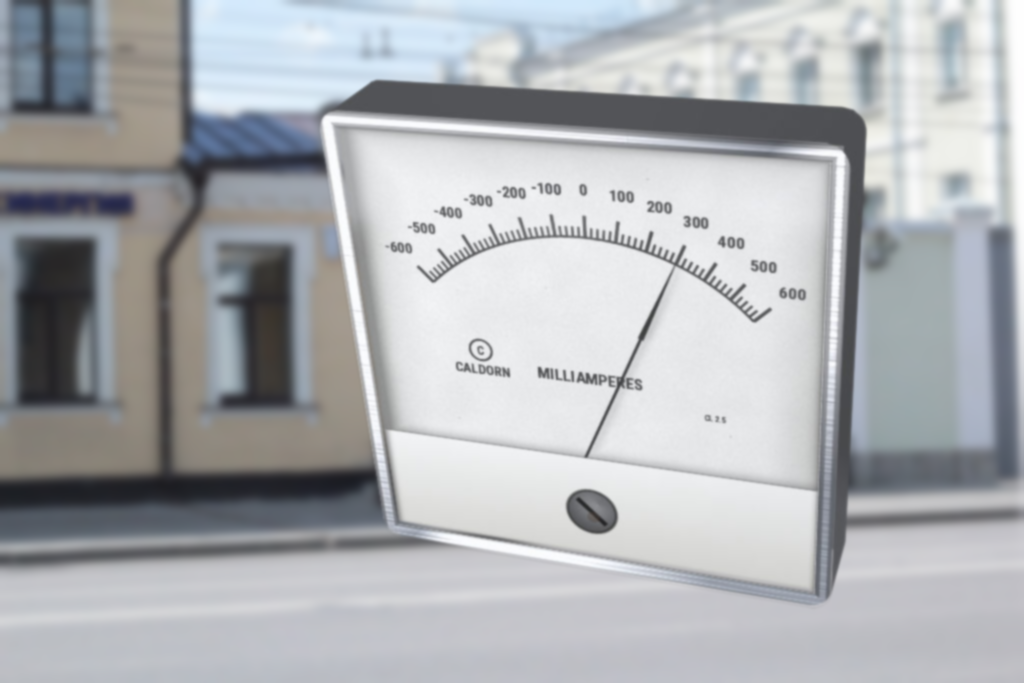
300 (mA)
